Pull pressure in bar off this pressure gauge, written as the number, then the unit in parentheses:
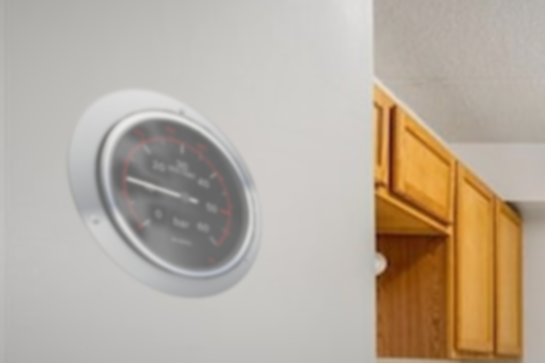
10 (bar)
